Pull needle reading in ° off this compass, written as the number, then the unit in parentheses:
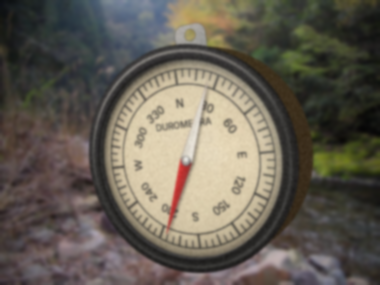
205 (°)
